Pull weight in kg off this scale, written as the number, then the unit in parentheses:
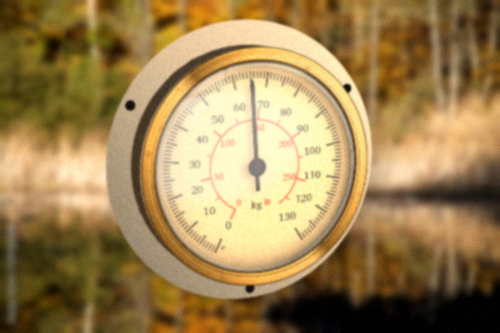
65 (kg)
